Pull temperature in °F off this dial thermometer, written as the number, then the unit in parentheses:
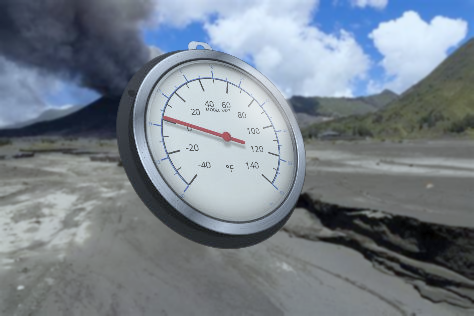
0 (°F)
